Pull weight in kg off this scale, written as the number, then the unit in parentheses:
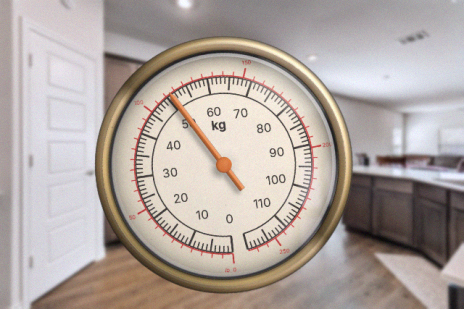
51 (kg)
